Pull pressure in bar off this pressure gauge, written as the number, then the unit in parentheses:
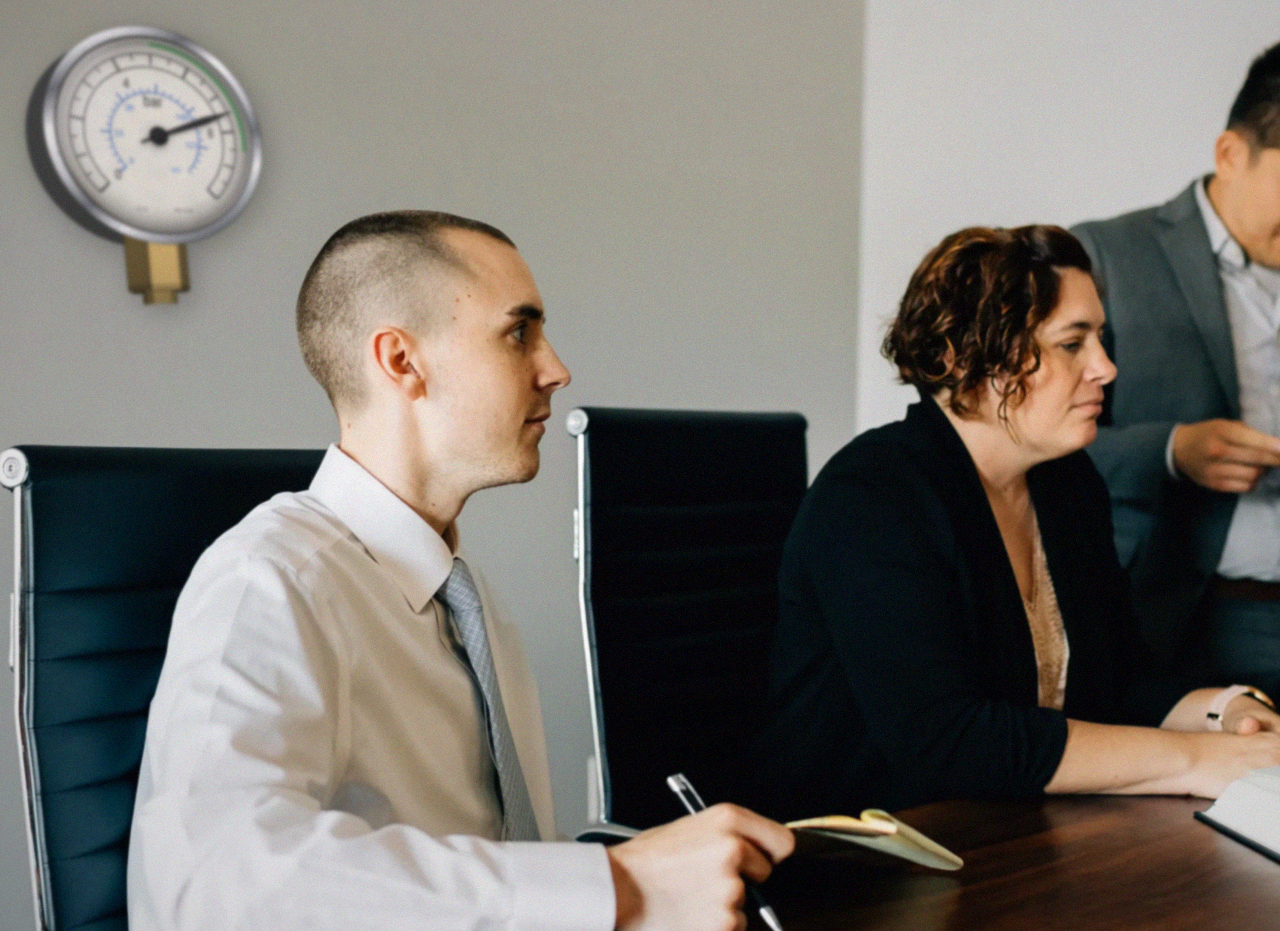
7.5 (bar)
